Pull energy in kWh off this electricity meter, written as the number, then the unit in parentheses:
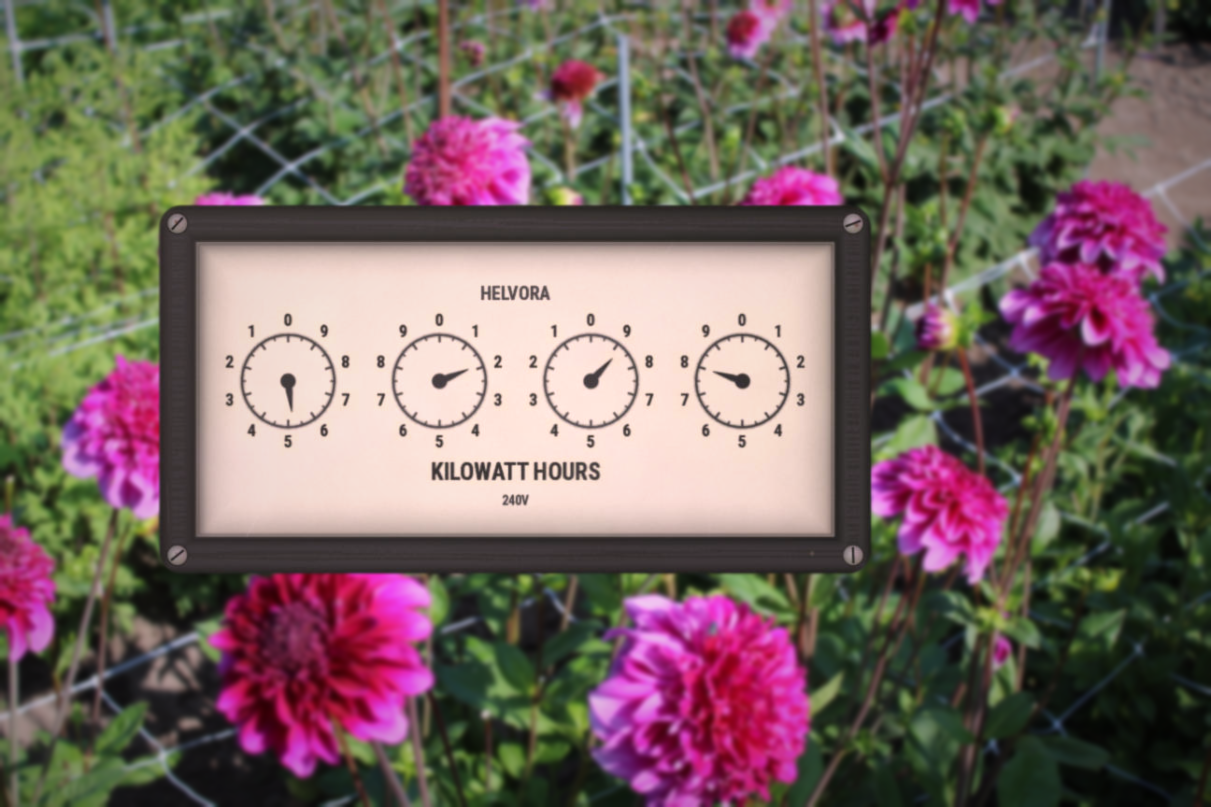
5188 (kWh)
